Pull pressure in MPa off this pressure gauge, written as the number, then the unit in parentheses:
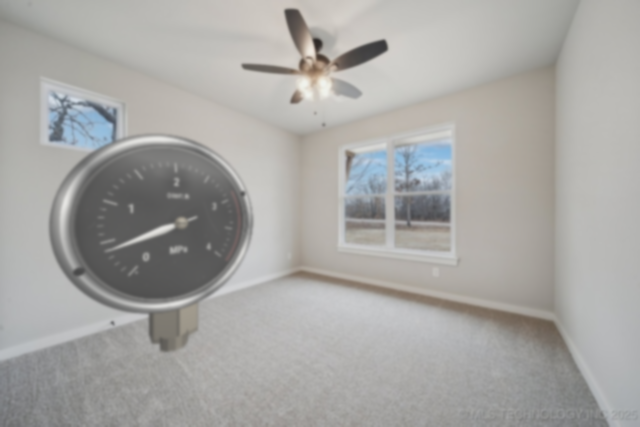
0.4 (MPa)
